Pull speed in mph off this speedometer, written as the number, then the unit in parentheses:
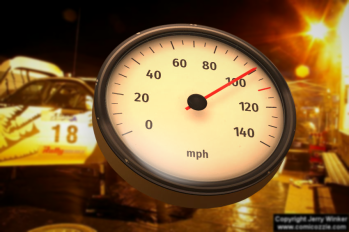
100 (mph)
